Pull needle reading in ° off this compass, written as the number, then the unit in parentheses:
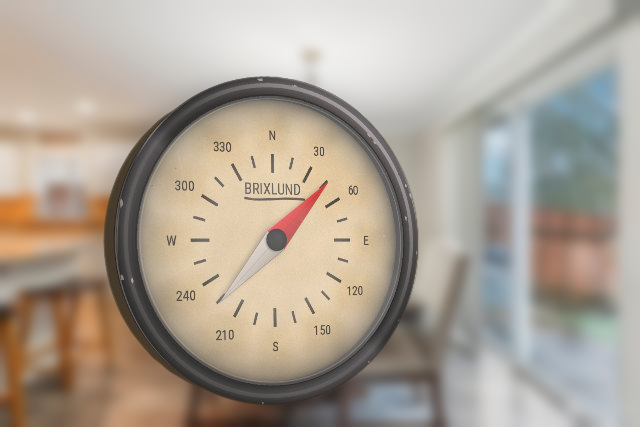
45 (°)
